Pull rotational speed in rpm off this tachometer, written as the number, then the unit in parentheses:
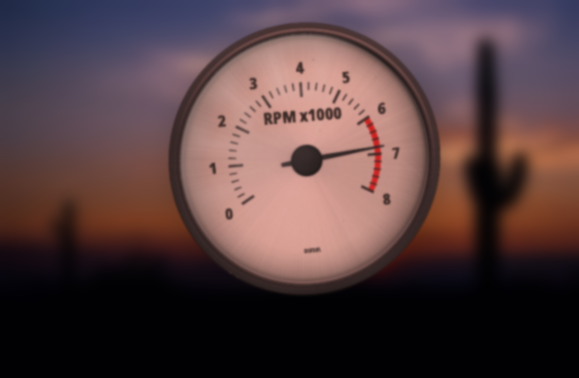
6800 (rpm)
